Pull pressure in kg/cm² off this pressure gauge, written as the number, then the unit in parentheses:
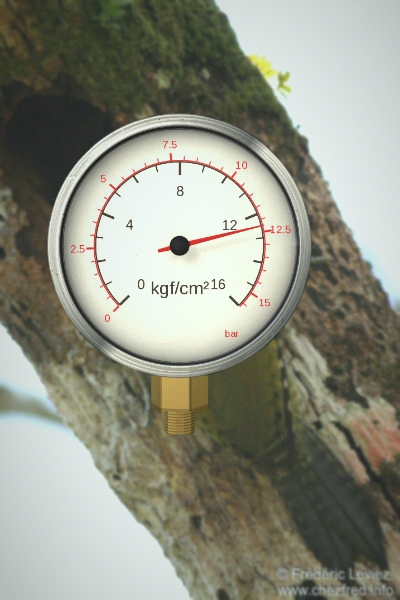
12.5 (kg/cm²)
